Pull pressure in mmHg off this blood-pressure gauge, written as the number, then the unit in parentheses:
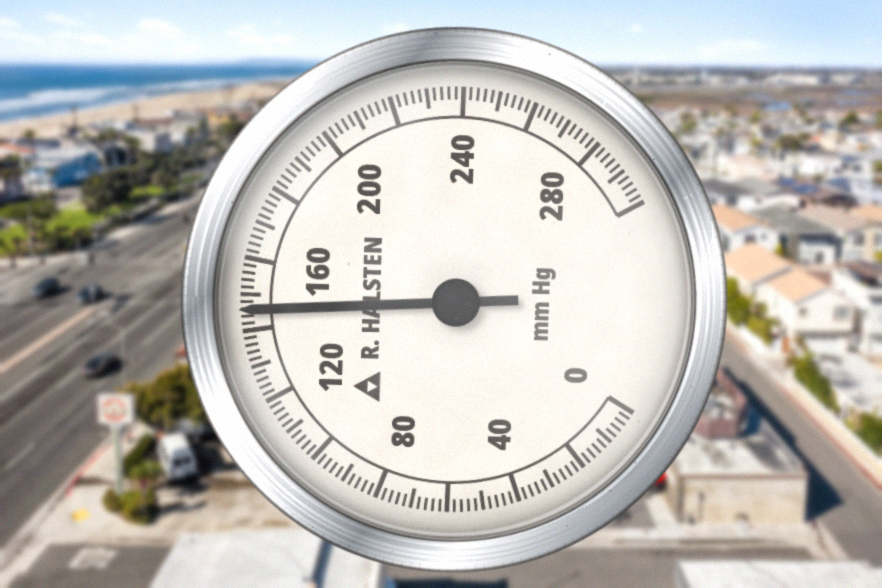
146 (mmHg)
